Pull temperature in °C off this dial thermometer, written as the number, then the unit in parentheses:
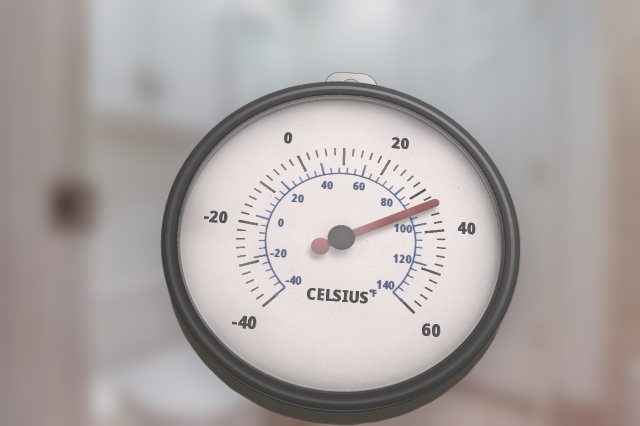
34 (°C)
